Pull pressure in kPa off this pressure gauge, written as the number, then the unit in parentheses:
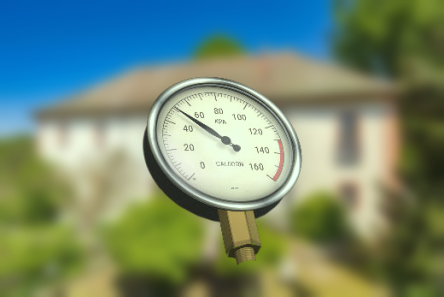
50 (kPa)
